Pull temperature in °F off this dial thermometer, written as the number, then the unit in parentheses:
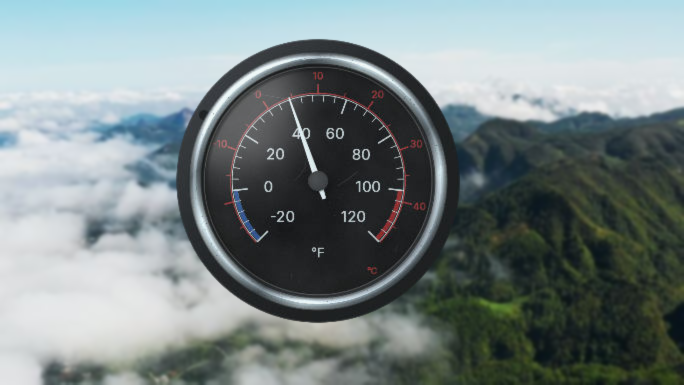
40 (°F)
